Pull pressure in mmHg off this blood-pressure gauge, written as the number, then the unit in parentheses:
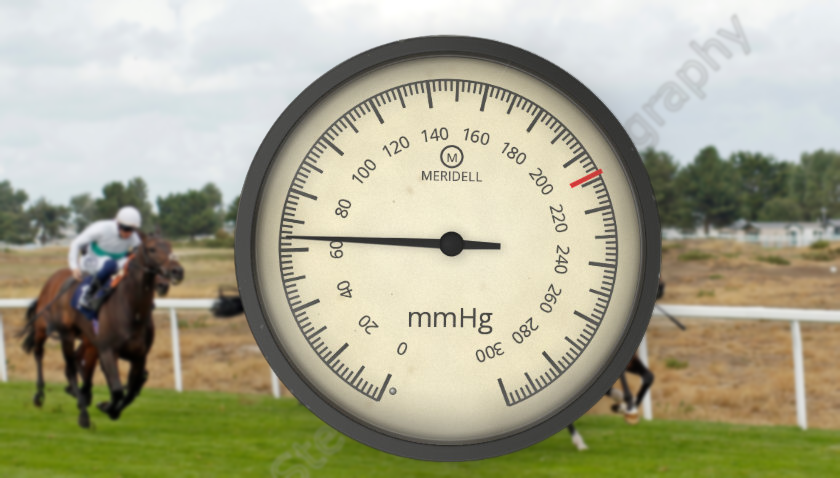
64 (mmHg)
